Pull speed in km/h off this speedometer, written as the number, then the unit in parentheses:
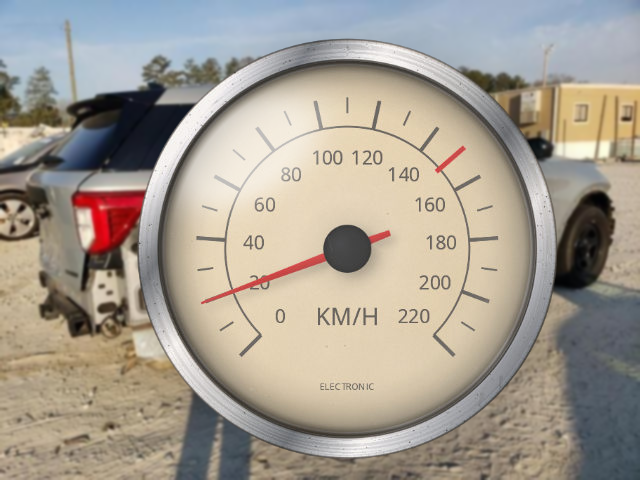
20 (km/h)
